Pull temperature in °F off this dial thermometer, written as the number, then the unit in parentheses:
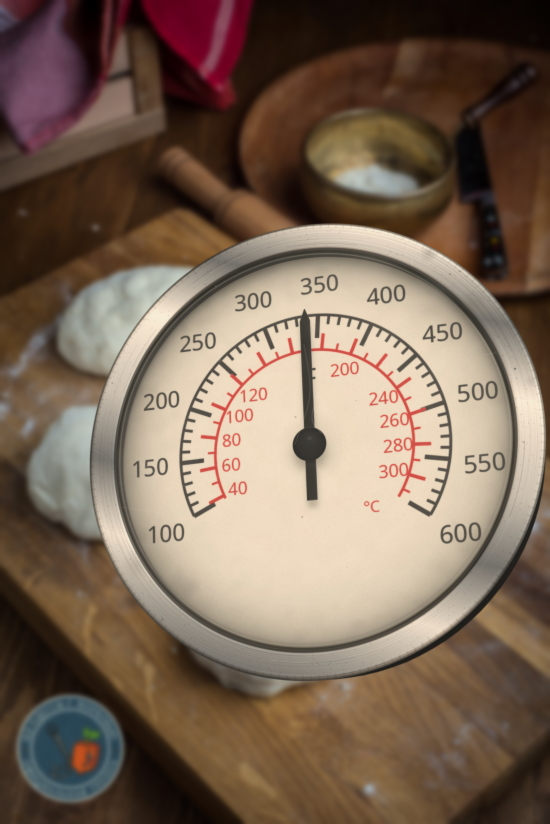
340 (°F)
